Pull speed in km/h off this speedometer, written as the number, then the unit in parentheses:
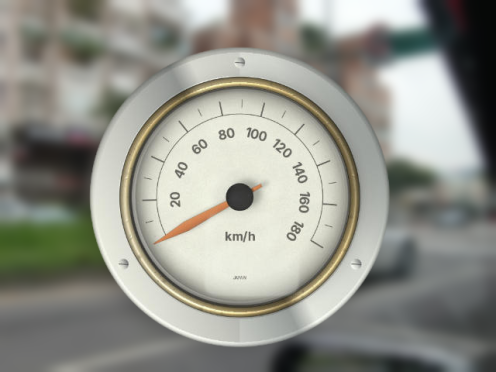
0 (km/h)
